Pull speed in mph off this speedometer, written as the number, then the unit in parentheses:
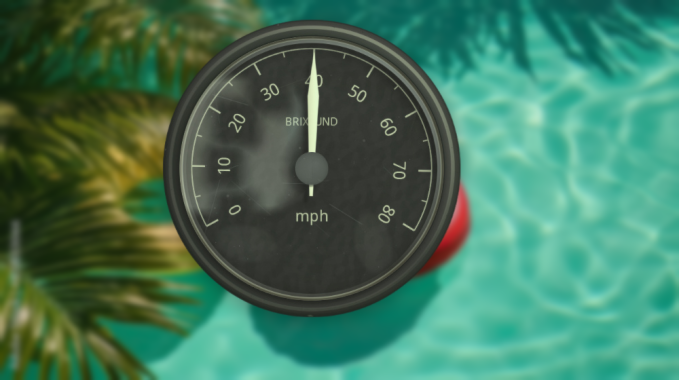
40 (mph)
